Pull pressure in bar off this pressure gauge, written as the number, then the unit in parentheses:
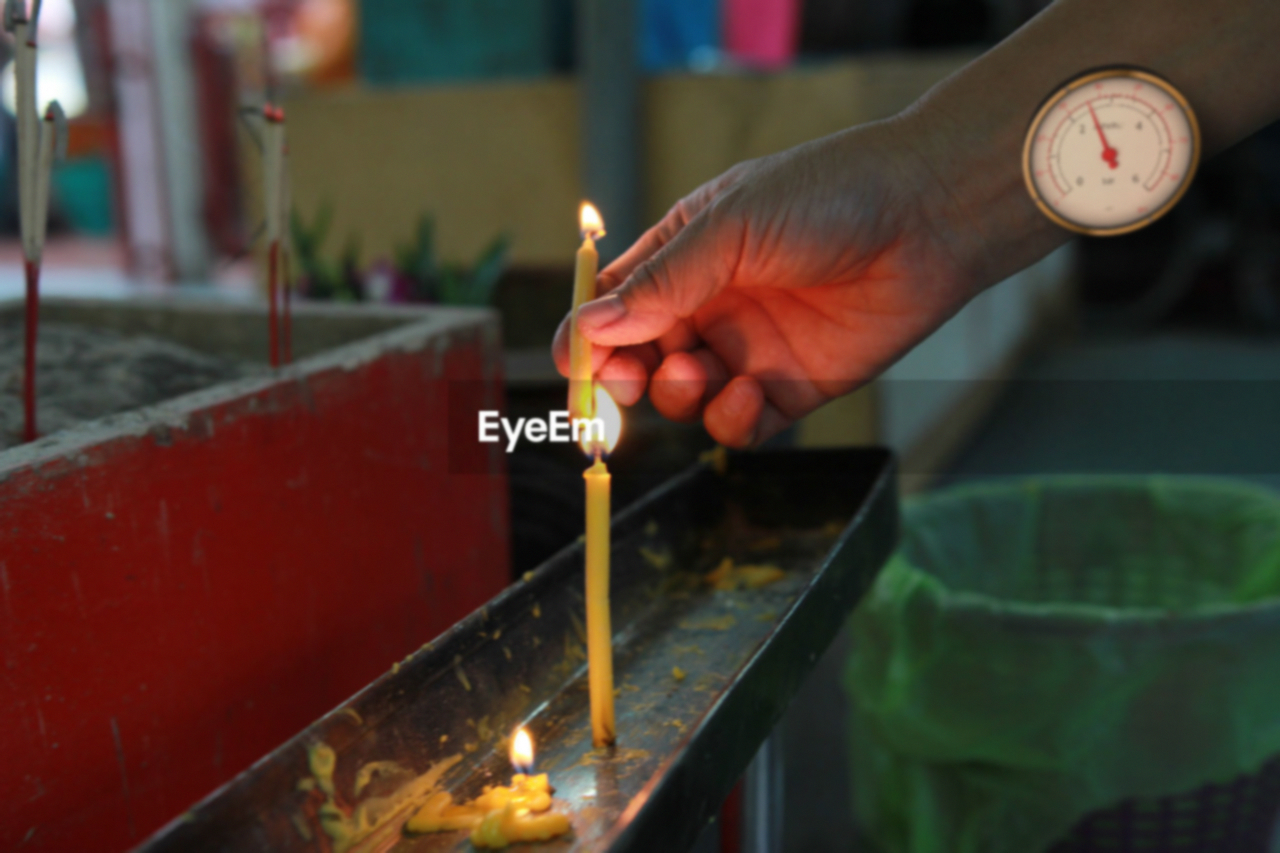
2.5 (bar)
